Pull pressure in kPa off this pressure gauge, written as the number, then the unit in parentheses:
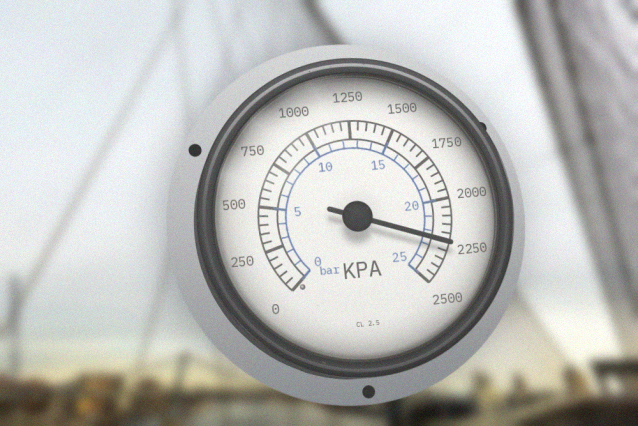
2250 (kPa)
